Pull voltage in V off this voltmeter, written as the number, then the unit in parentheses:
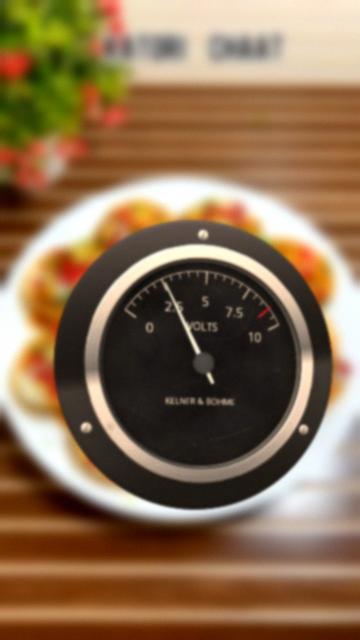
2.5 (V)
